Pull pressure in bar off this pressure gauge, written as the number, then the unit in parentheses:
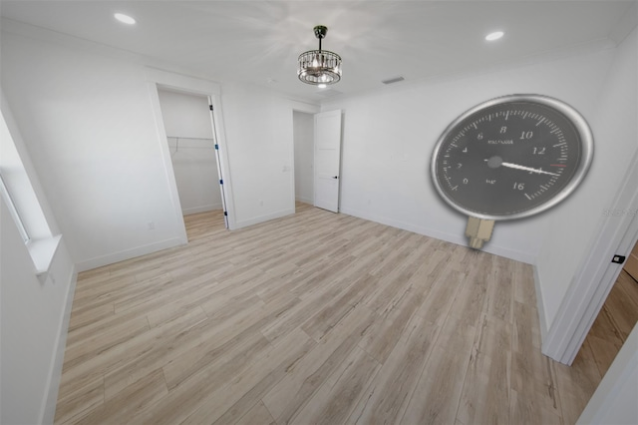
14 (bar)
